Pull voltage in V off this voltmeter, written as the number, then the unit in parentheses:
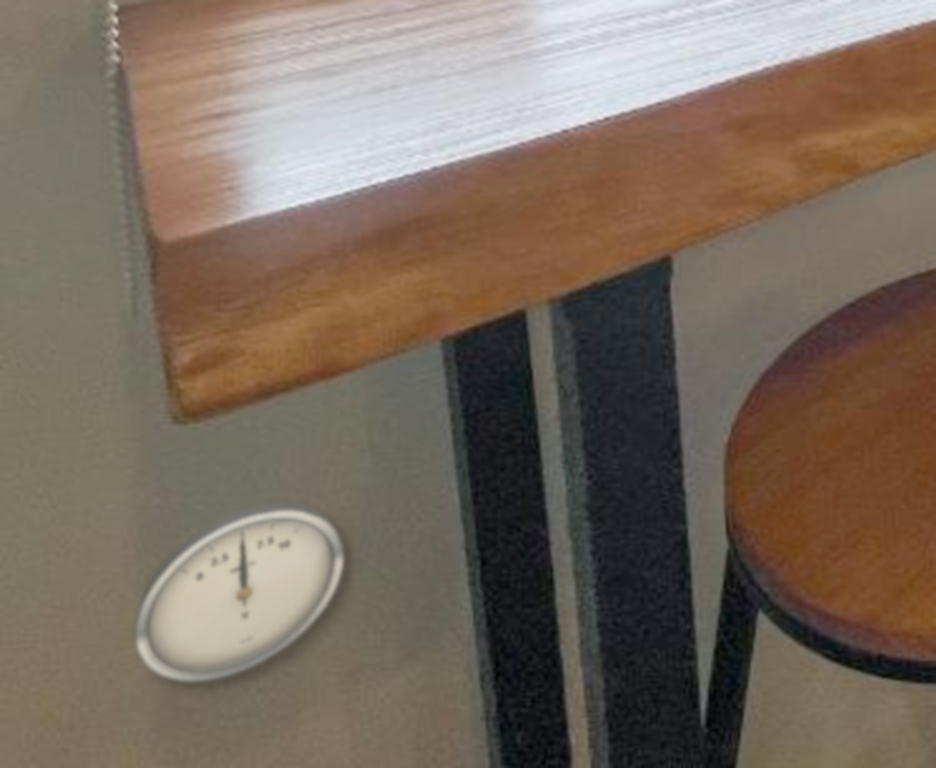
5 (V)
